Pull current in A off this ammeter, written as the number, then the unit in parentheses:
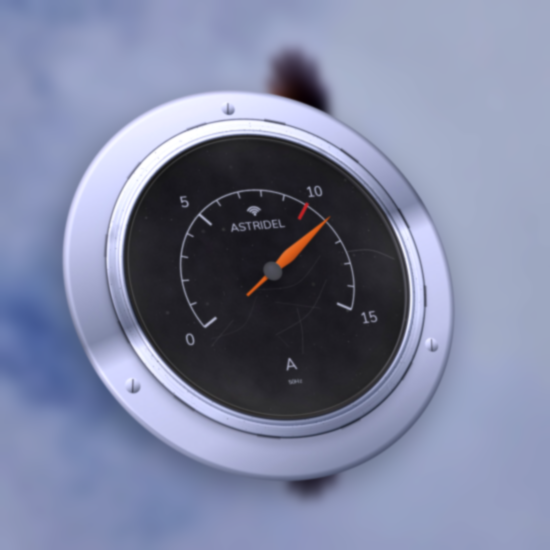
11 (A)
